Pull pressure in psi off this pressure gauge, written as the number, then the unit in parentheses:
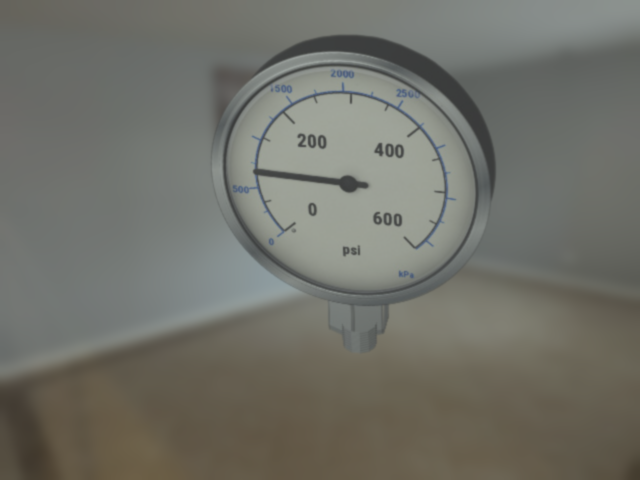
100 (psi)
